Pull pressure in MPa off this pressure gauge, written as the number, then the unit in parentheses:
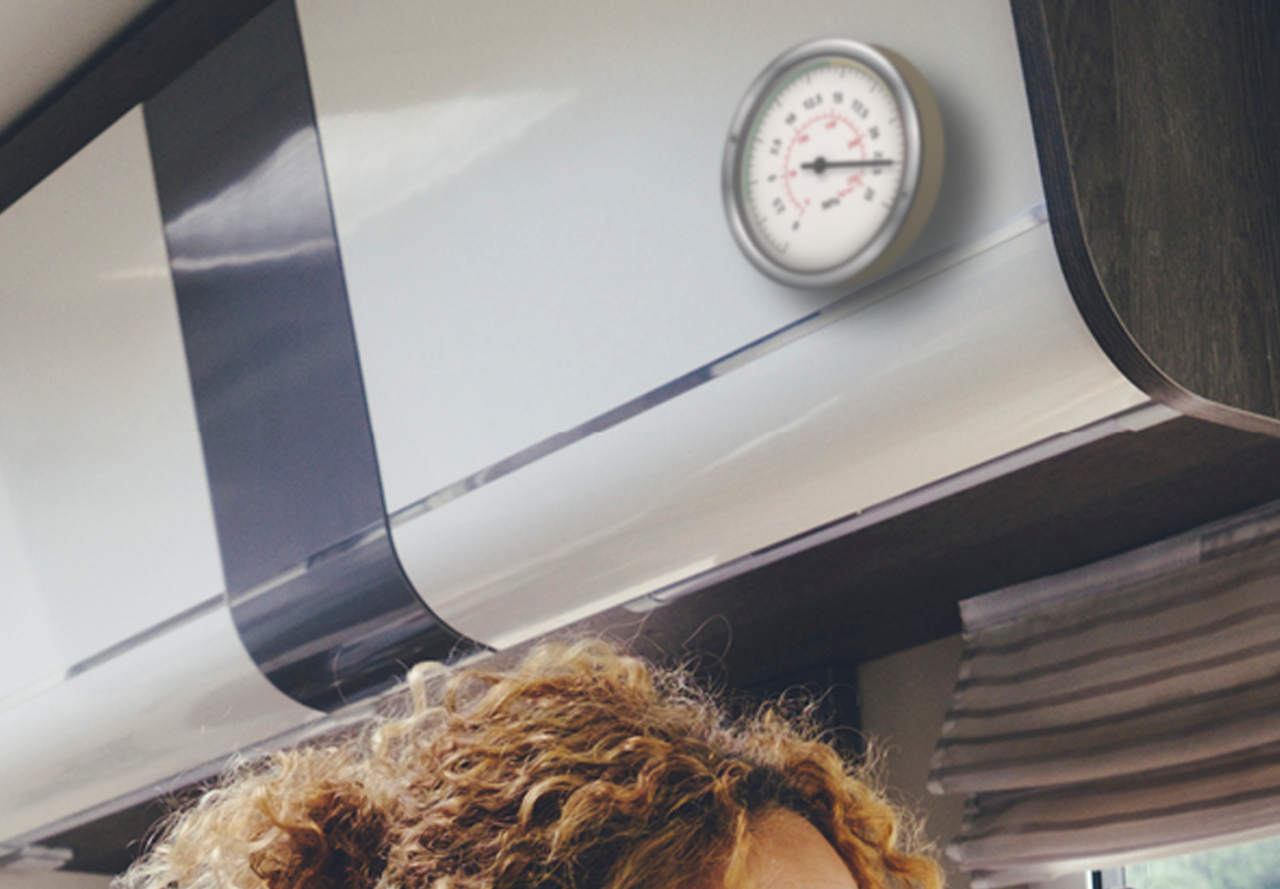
22.5 (MPa)
